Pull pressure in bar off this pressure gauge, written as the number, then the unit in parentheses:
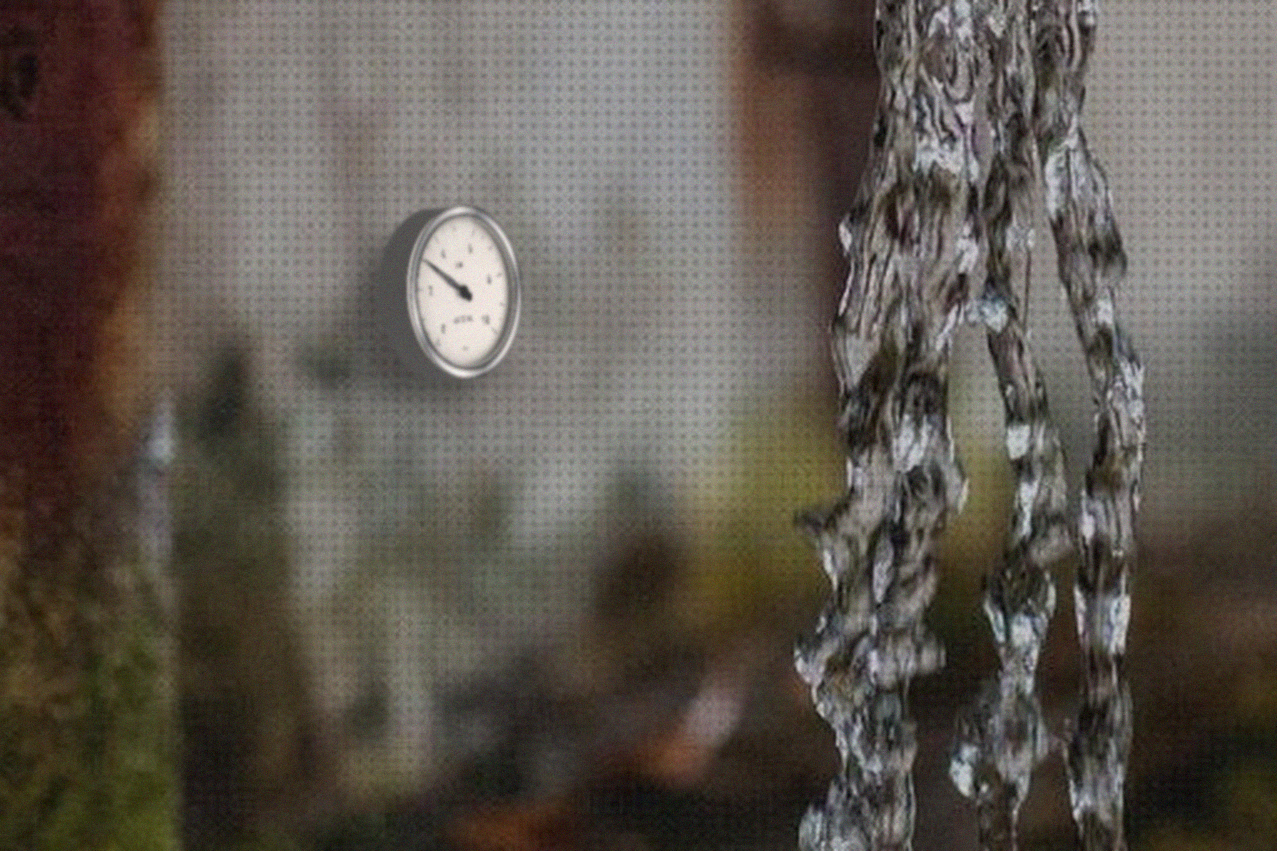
3 (bar)
